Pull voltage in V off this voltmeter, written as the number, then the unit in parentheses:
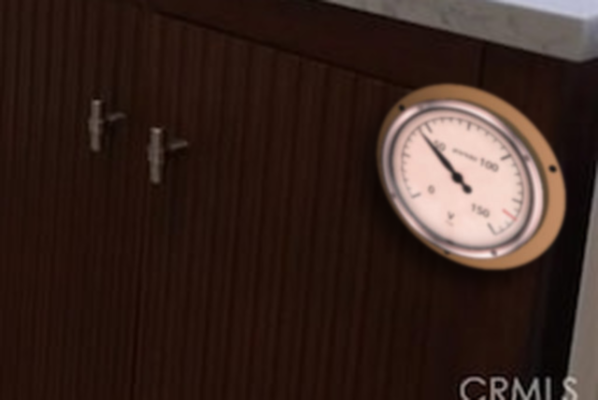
45 (V)
